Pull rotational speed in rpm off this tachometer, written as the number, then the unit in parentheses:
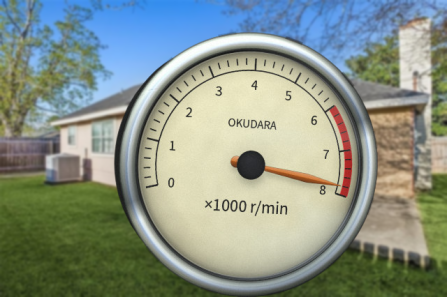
7800 (rpm)
